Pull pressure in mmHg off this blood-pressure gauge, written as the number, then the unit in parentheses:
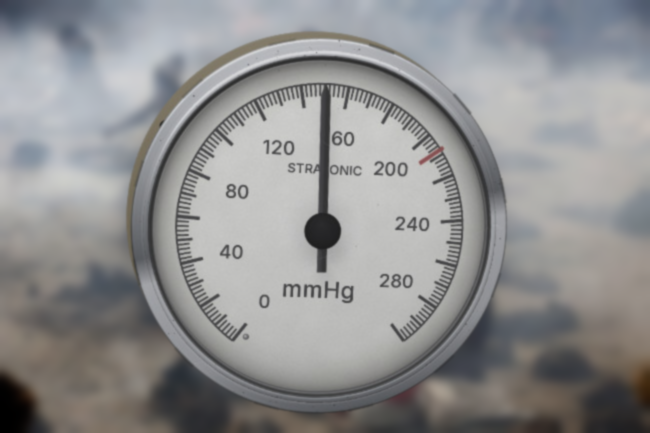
150 (mmHg)
